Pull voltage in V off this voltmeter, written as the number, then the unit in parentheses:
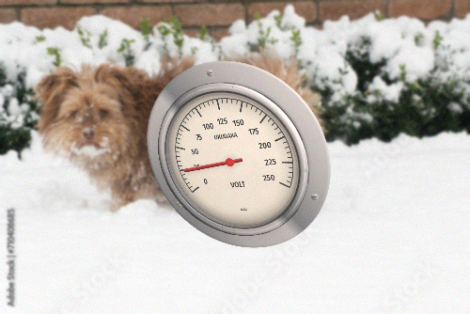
25 (V)
